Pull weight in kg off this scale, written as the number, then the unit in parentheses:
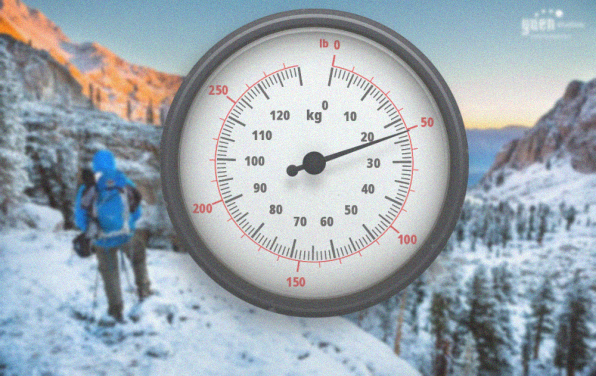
23 (kg)
